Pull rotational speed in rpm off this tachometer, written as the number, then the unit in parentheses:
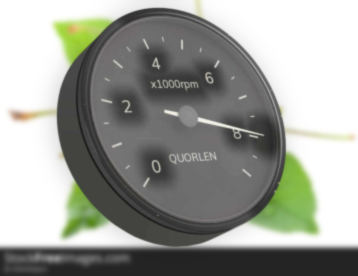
8000 (rpm)
